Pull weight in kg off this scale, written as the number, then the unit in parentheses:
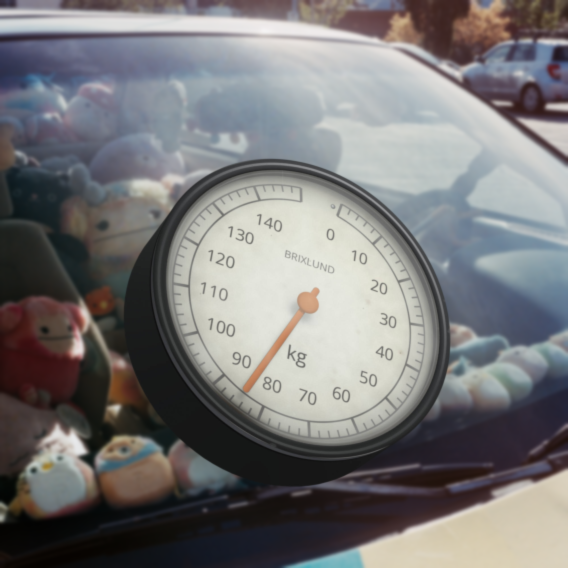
85 (kg)
